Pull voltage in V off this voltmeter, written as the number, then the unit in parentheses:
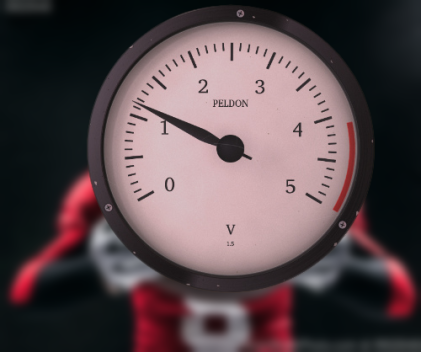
1.15 (V)
